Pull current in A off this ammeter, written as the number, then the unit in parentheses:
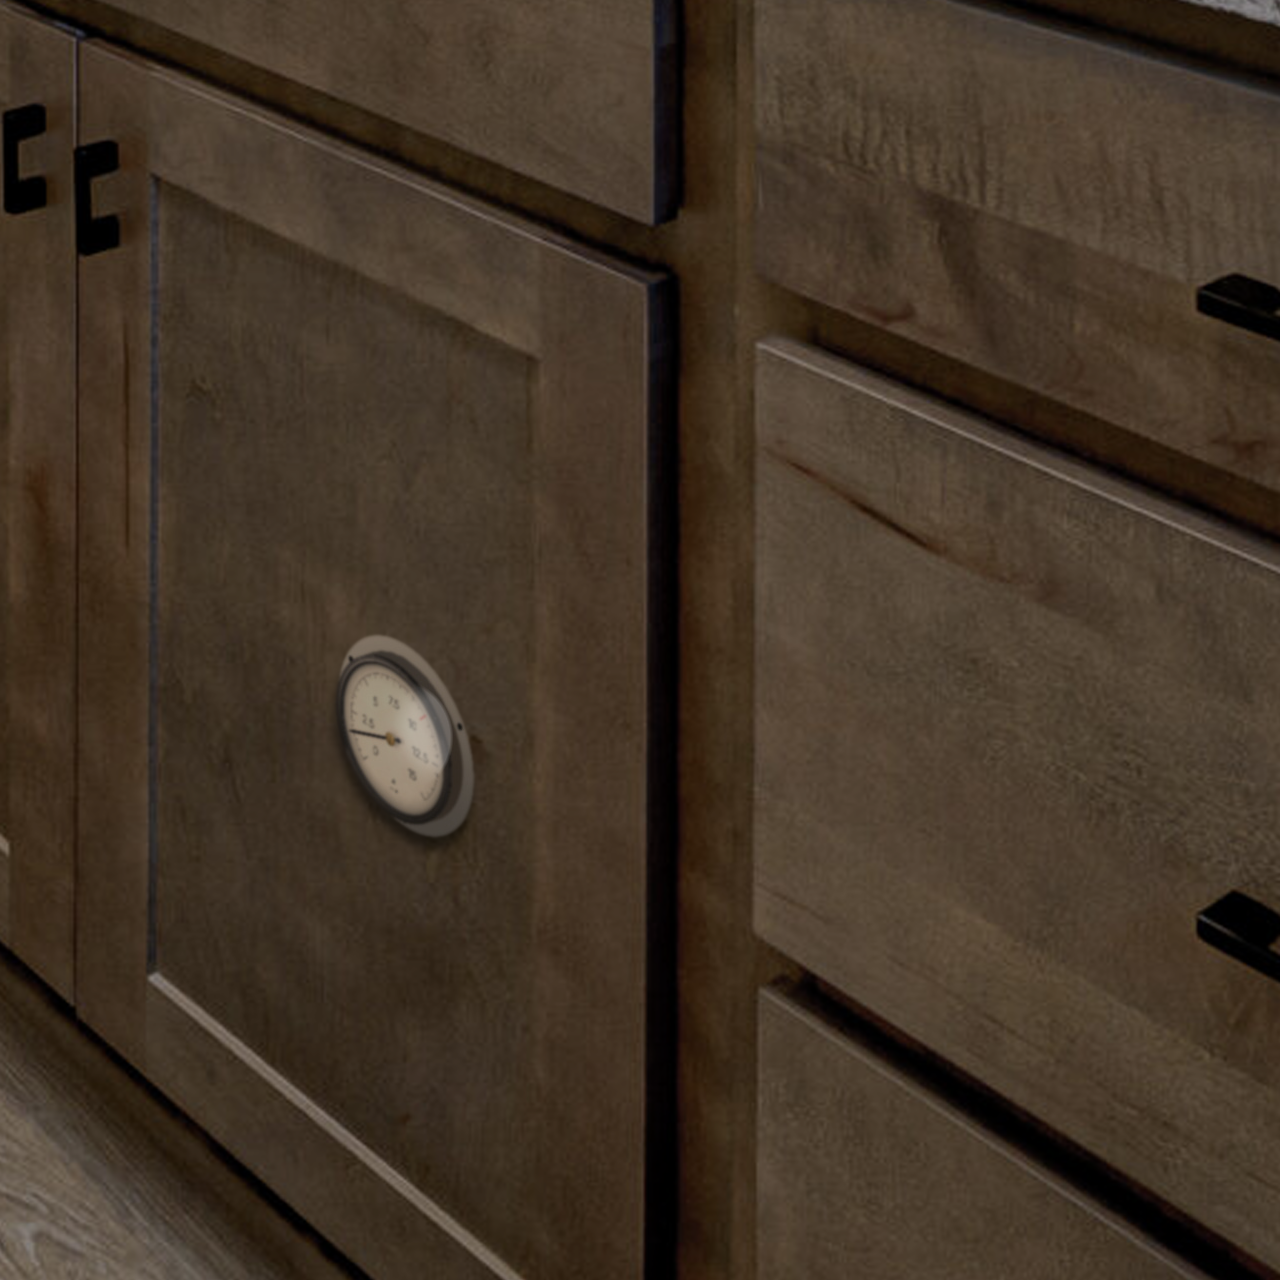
1.5 (A)
